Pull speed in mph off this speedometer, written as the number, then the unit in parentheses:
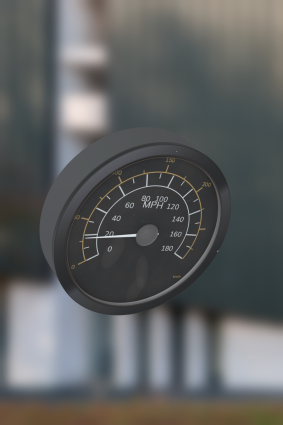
20 (mph)
